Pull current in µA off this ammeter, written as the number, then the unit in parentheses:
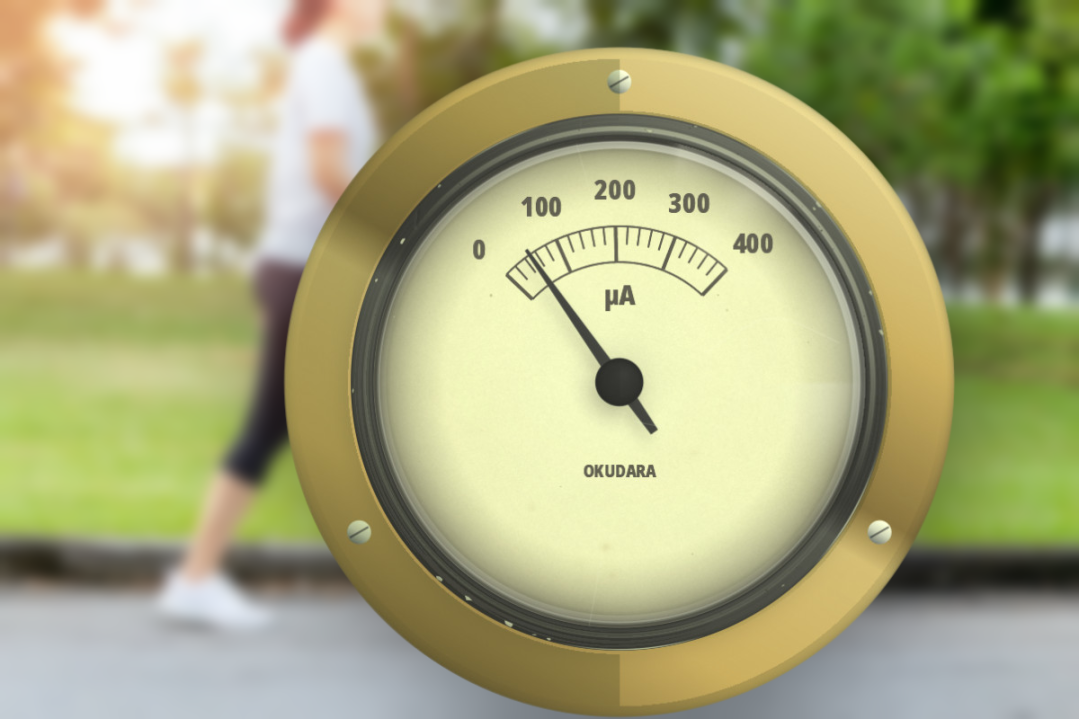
50 (µA)
